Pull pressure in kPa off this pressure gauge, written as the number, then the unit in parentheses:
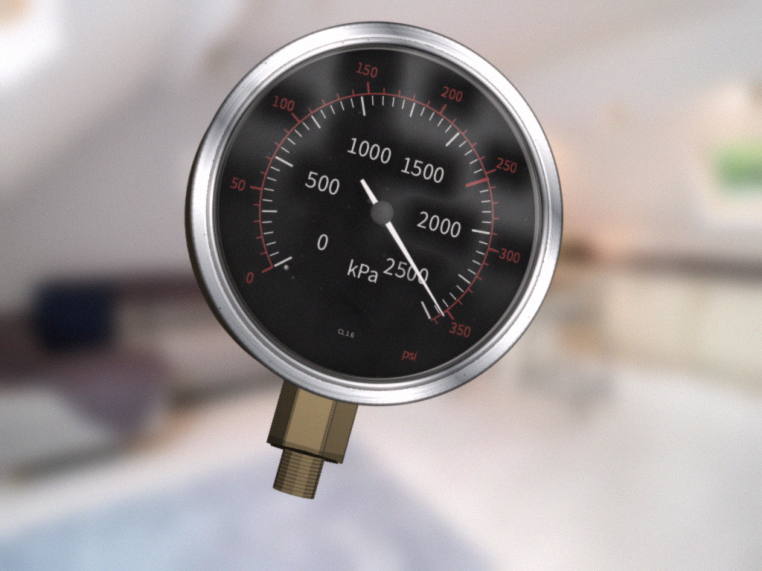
2450 (kPa)
